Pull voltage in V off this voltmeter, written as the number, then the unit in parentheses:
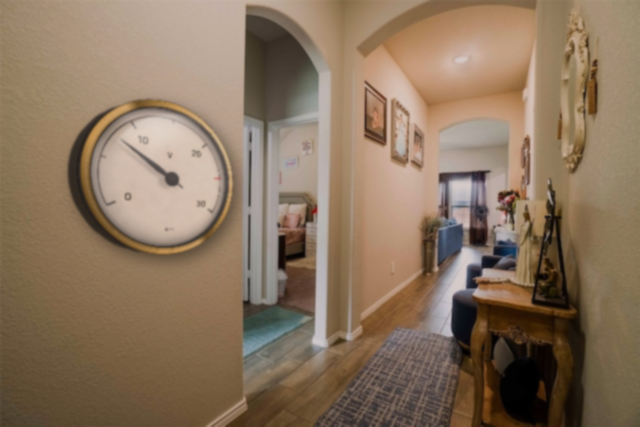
7.5 (V)
